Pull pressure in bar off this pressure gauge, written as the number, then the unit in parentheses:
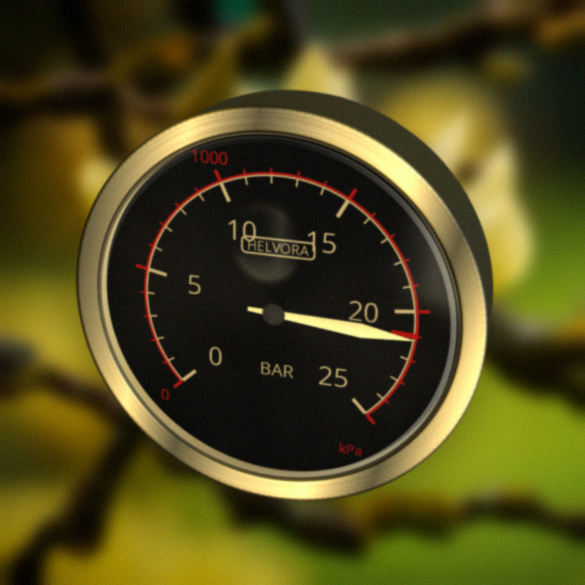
21 (bar)
